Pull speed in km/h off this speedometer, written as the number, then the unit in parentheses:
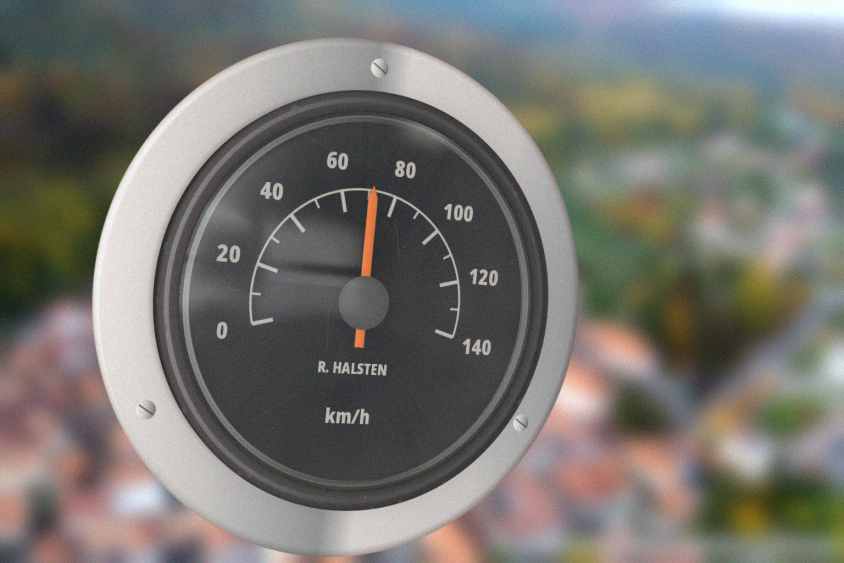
70 (km/h)
